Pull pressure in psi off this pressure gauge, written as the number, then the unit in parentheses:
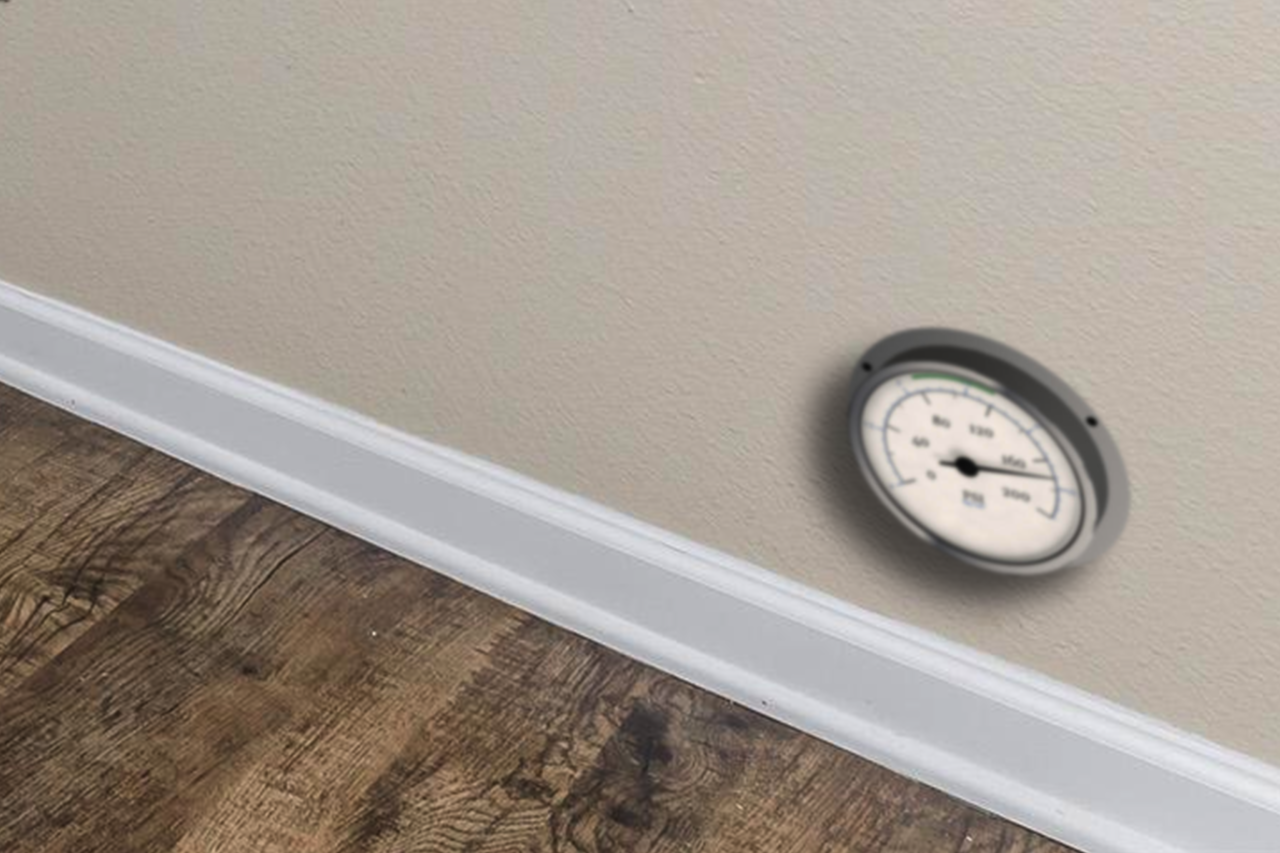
170 (psi)
